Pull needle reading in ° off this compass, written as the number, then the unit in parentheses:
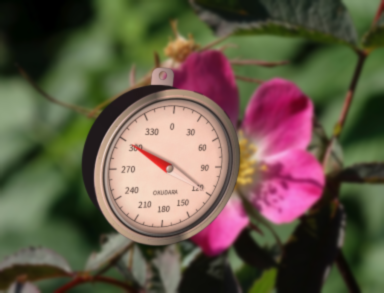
300 (°)
